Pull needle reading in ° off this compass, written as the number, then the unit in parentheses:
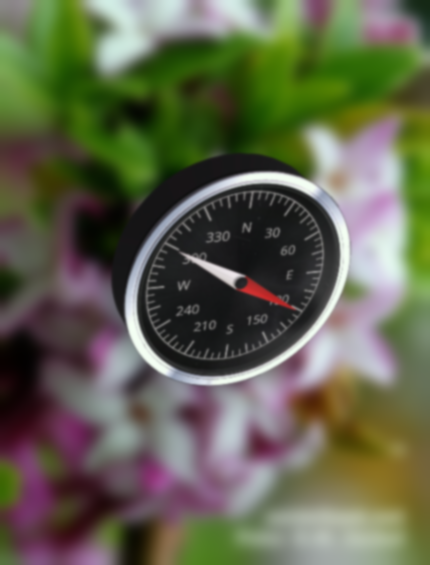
120 (°)
